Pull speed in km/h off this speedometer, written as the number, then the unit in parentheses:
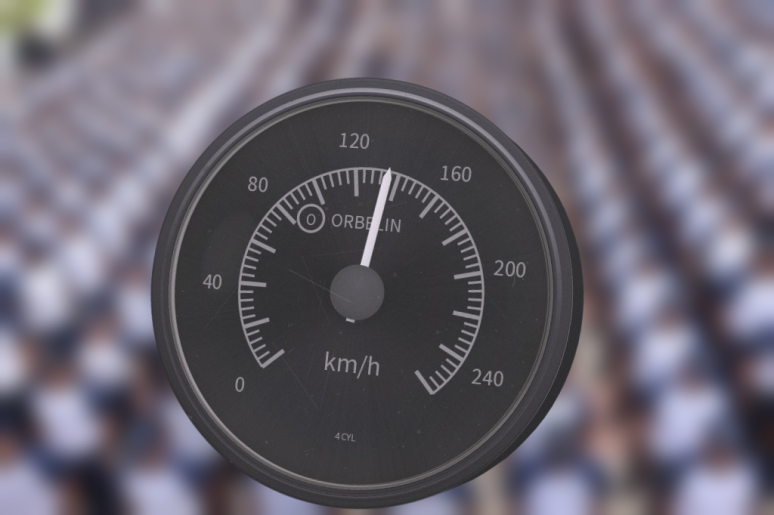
136 (km/h)
